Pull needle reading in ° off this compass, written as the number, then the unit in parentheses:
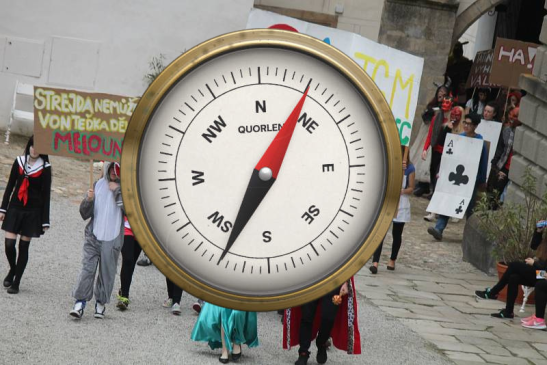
30 (°)
